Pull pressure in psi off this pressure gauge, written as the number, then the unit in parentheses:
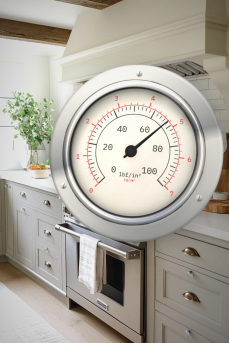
68 (psi)
